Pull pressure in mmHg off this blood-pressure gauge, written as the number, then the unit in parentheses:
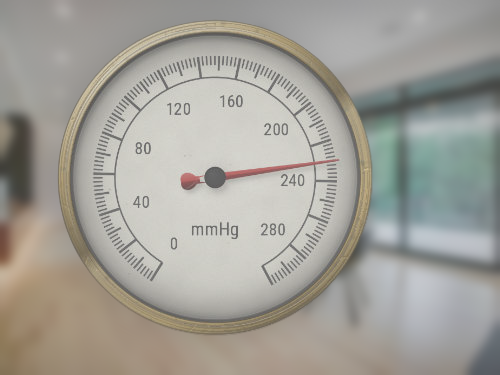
230 (mmHg)
